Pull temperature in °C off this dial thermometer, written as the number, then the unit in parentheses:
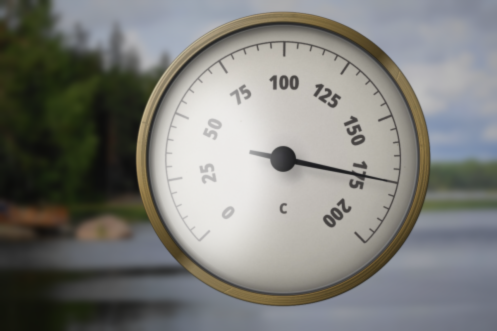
175 (°C)
